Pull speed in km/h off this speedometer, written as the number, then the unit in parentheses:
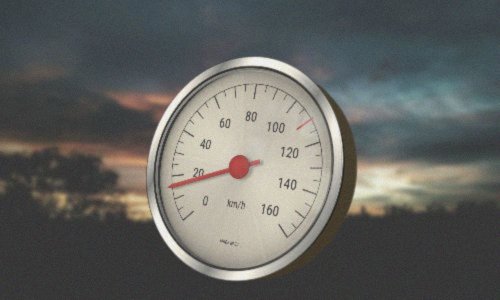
15 (km/h)
